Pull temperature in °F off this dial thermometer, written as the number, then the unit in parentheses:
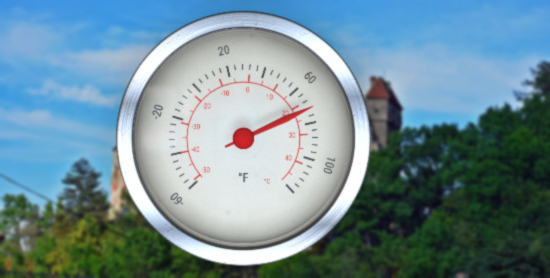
72 (°F)
